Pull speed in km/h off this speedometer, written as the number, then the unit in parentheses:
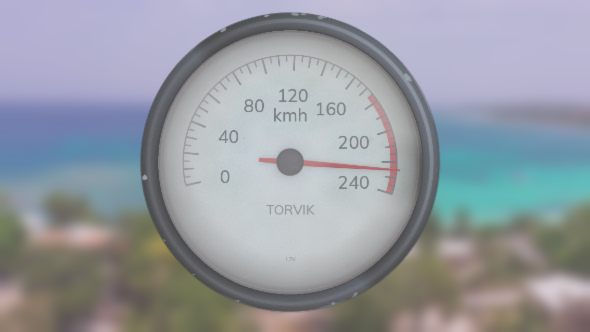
225 (km/h)
